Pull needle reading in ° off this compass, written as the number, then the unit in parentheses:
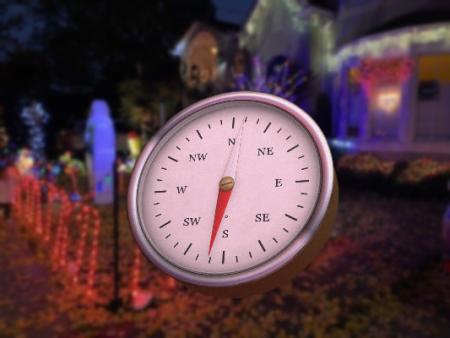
190 (°)
